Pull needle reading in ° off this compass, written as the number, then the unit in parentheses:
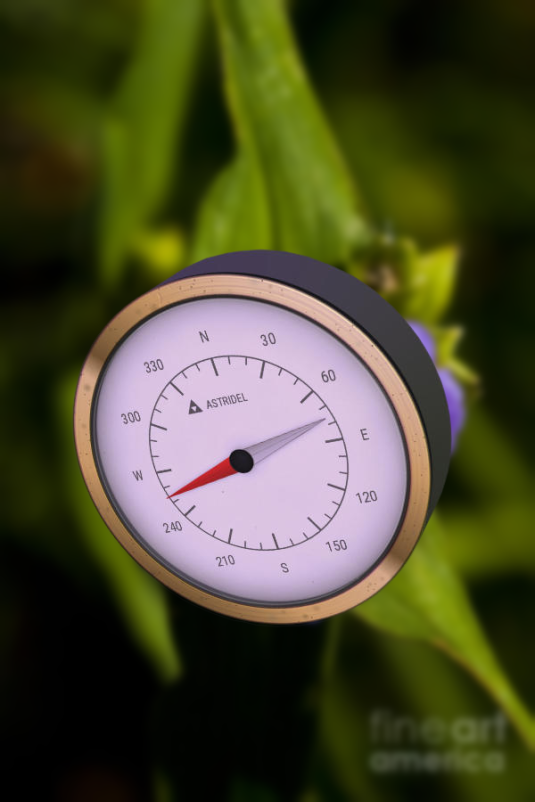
255 (°)
